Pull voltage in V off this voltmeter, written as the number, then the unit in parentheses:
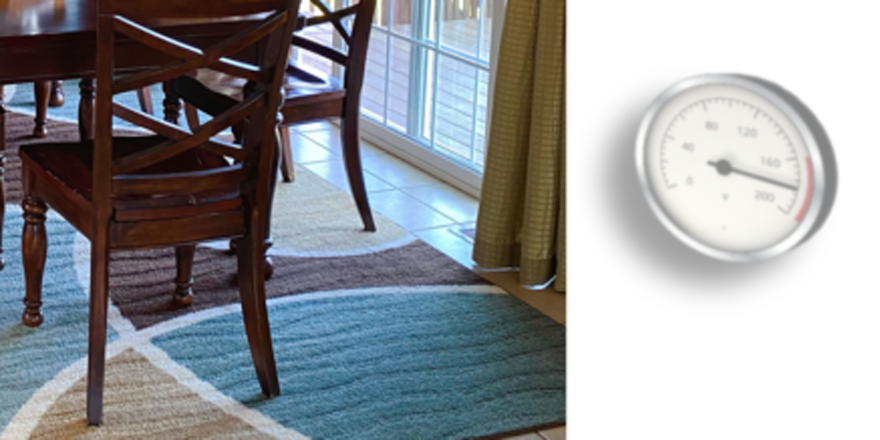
180 (V)
